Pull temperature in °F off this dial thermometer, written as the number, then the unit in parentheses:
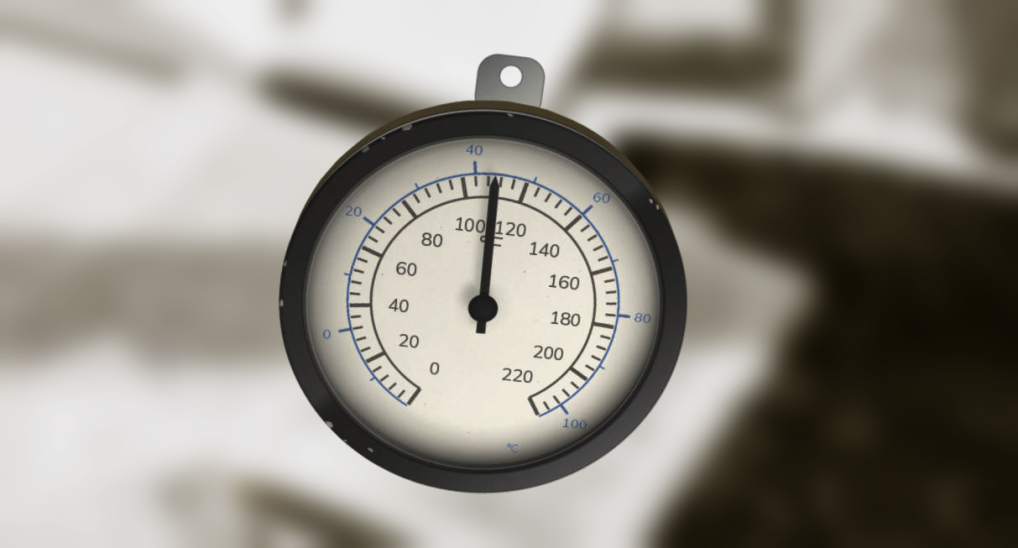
110 (°F)
